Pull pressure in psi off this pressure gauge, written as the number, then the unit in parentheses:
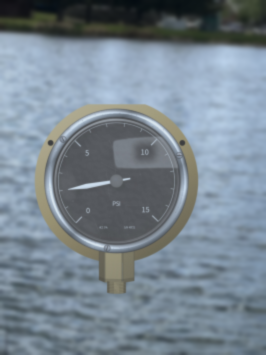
2 (psi)
